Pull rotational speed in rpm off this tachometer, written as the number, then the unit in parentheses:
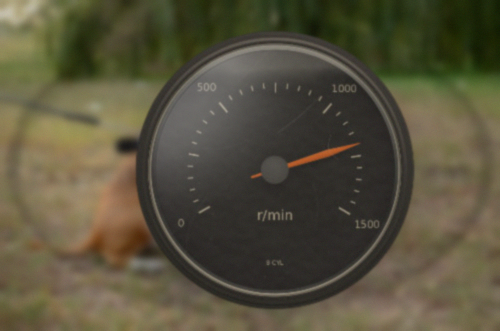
1200 (rpm)
